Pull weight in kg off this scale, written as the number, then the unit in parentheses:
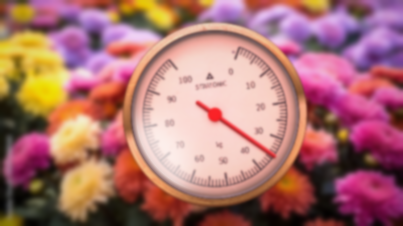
35 (kg)
